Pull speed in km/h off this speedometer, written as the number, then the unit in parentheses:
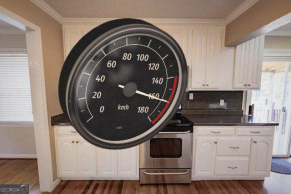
160 (km/h)
